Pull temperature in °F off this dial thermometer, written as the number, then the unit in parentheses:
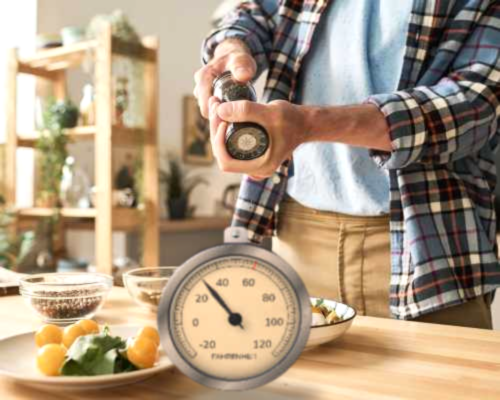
30 (°F)
